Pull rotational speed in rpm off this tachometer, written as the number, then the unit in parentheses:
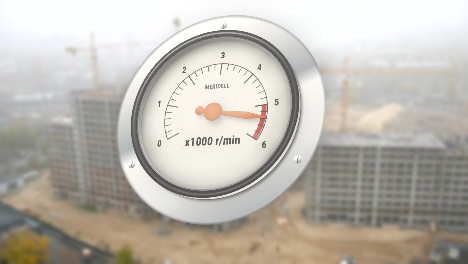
5400 (rpm)
